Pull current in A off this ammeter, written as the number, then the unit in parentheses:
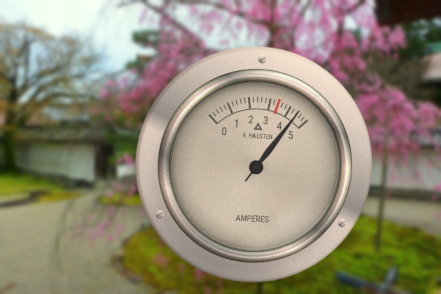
4.4 (A)
